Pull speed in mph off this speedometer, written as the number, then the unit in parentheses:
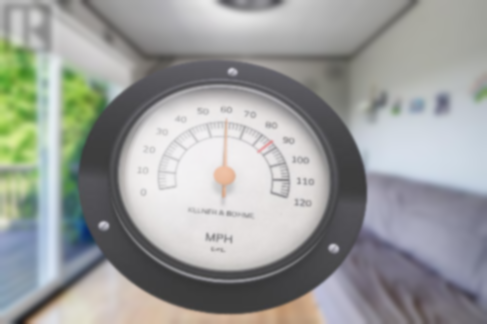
60 (mph)
